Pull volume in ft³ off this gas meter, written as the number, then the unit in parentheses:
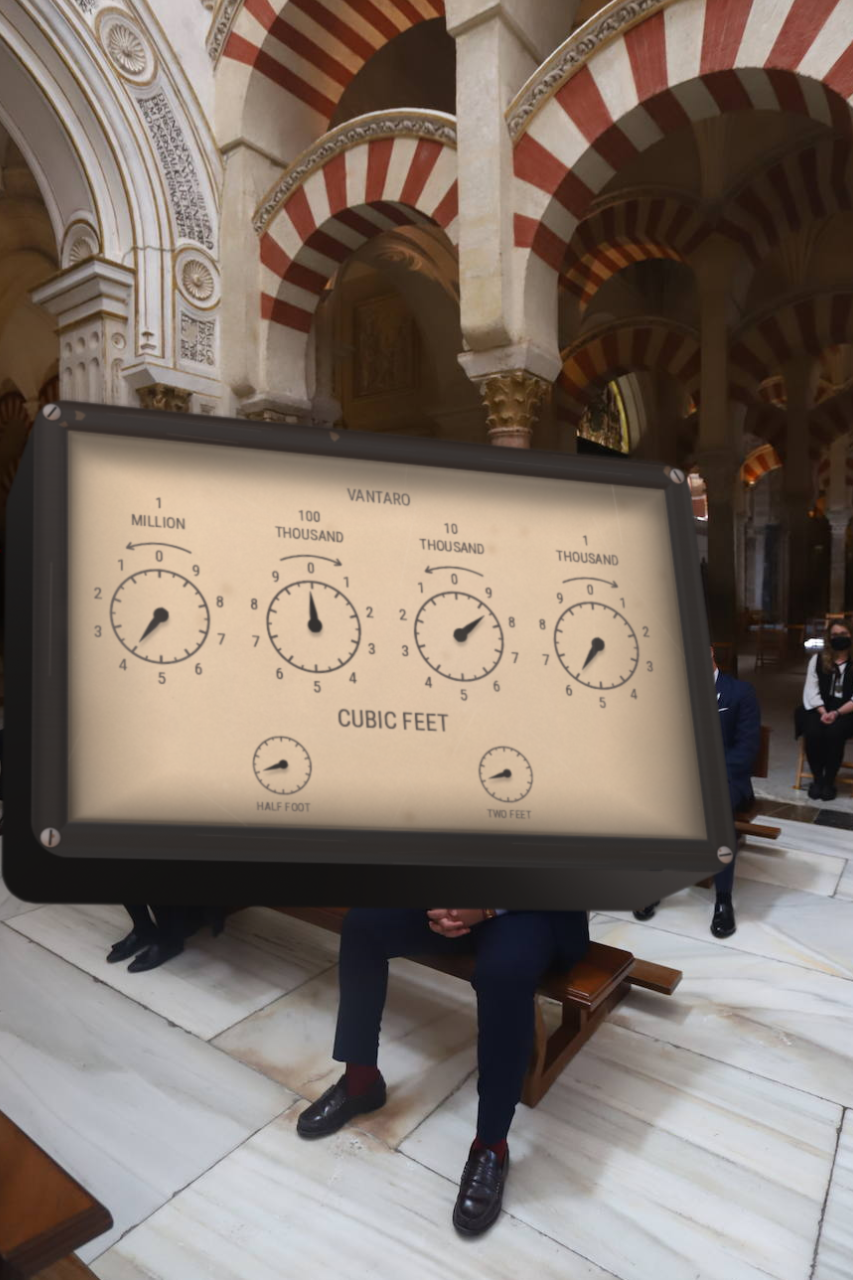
398600 (ft³)
